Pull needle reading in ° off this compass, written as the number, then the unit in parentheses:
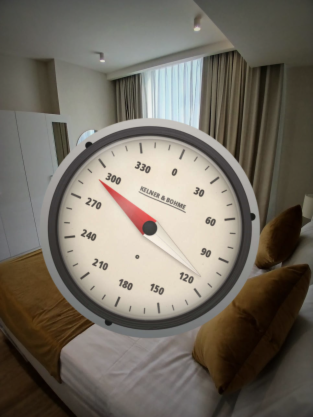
290 (°)
